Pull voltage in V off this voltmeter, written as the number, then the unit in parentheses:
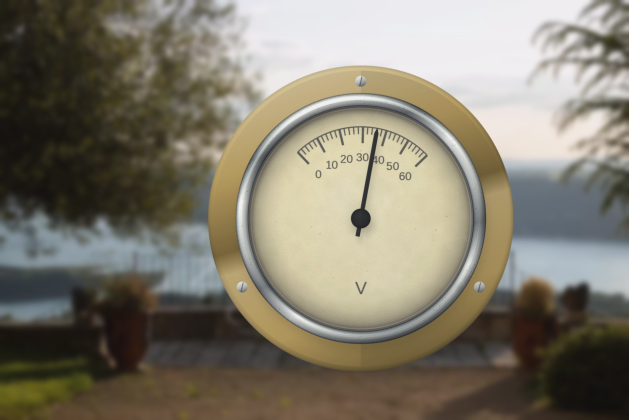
36 (V)
